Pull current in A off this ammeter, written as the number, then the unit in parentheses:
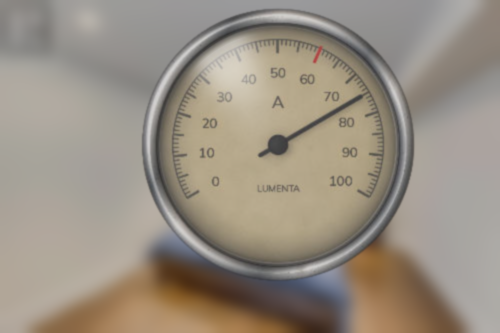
75 (A)
